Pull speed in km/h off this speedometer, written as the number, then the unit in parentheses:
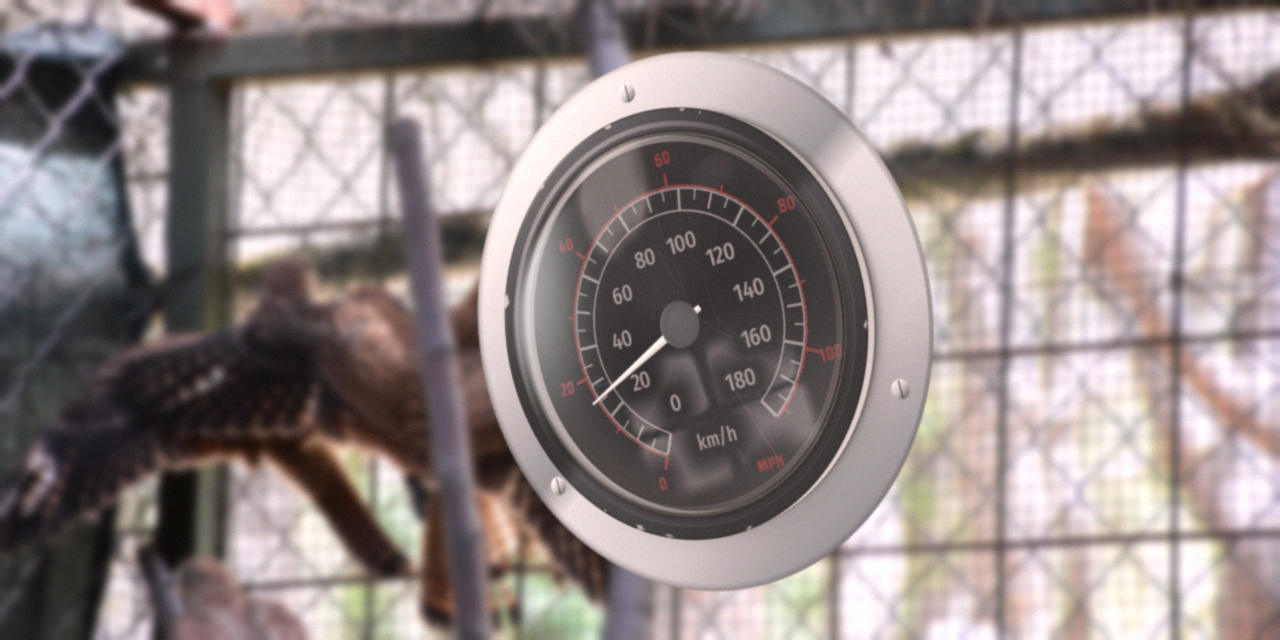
25 (km/h)
